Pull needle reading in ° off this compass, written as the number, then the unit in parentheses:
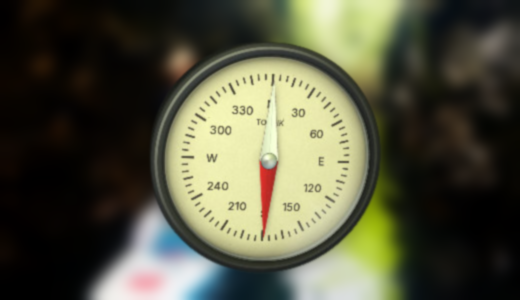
180 (°)
